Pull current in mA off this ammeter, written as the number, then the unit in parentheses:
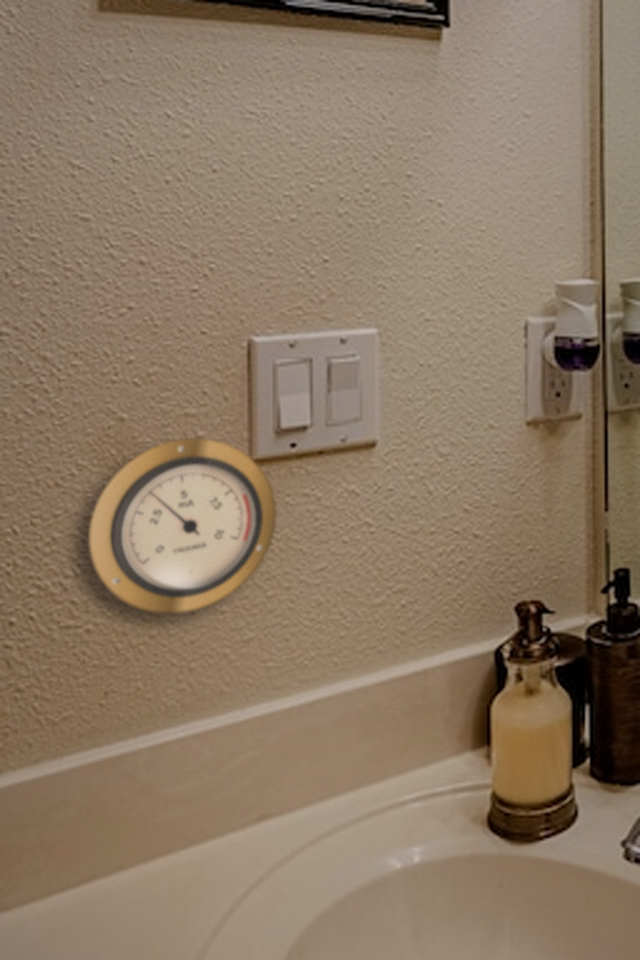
3.5 (mA)
